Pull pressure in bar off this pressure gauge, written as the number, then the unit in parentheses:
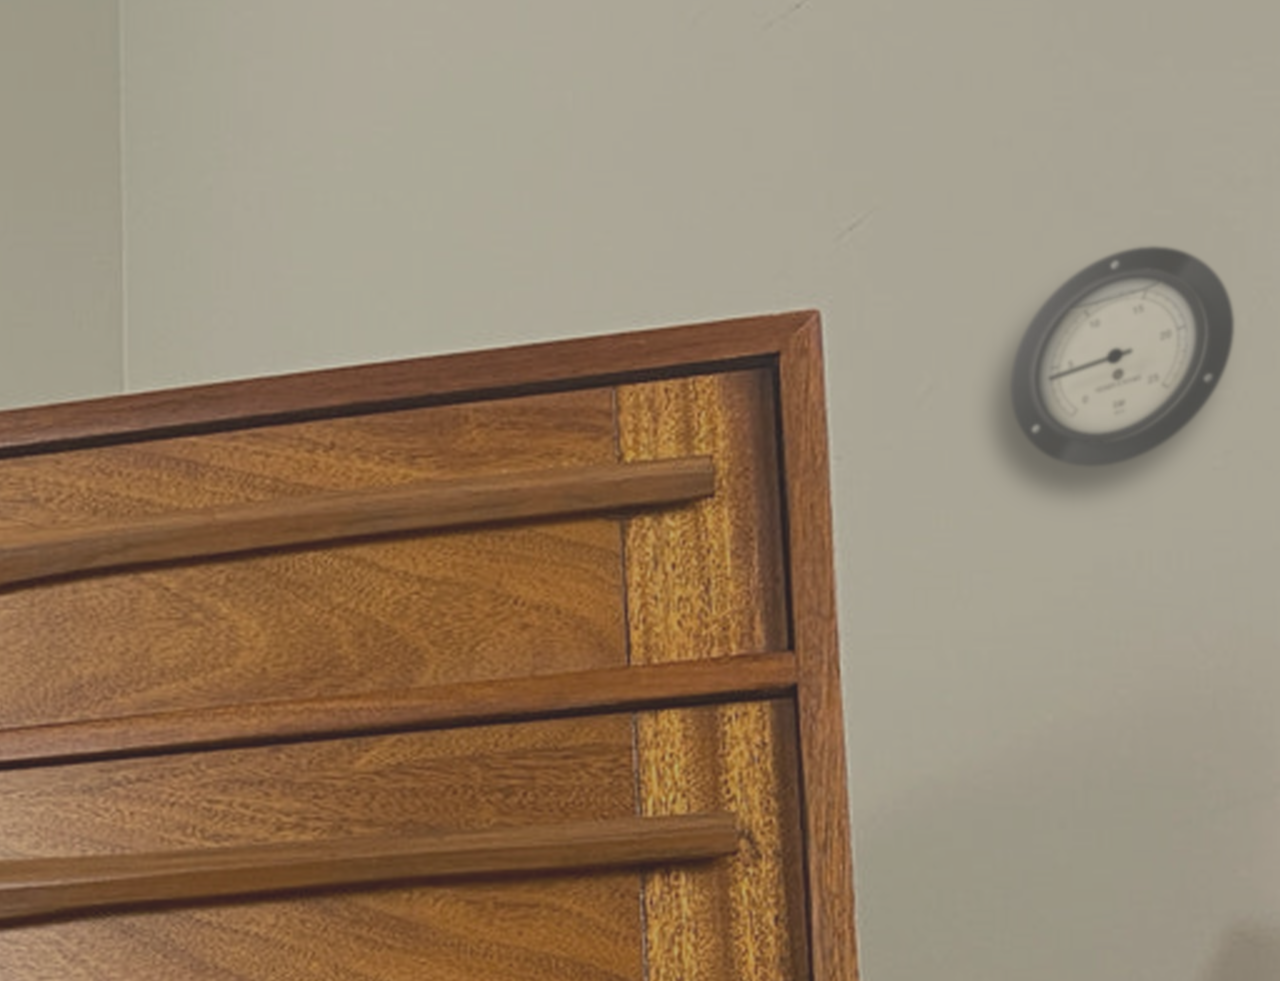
4 (bar)
